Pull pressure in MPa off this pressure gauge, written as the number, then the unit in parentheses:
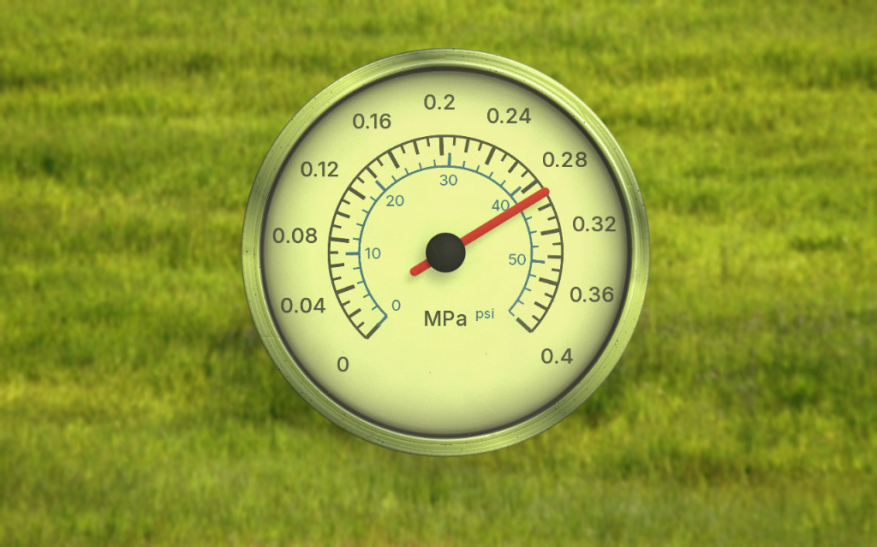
0.29 (MPa)
